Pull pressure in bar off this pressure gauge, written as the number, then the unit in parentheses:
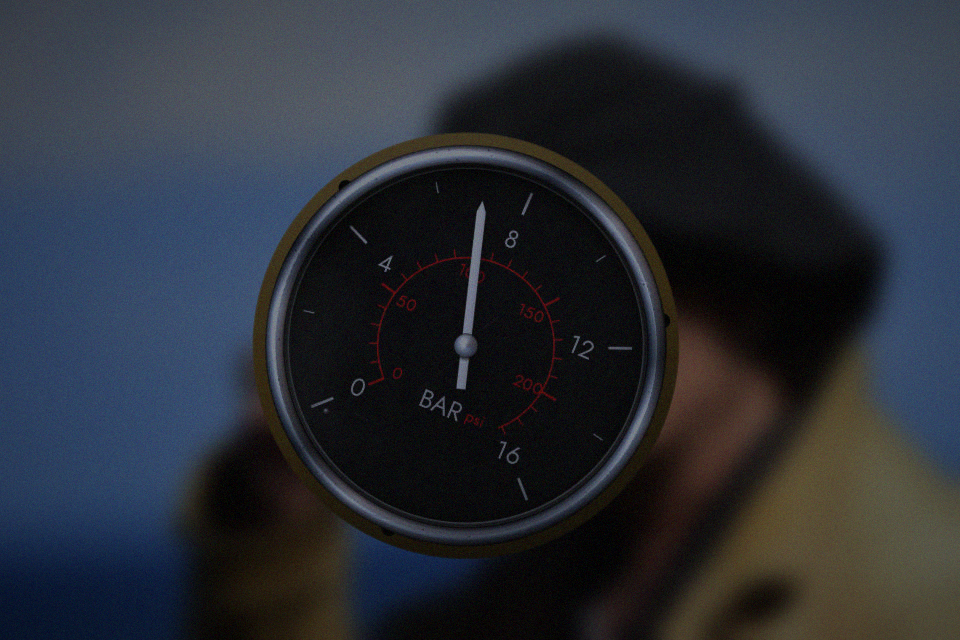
7 (bar)
